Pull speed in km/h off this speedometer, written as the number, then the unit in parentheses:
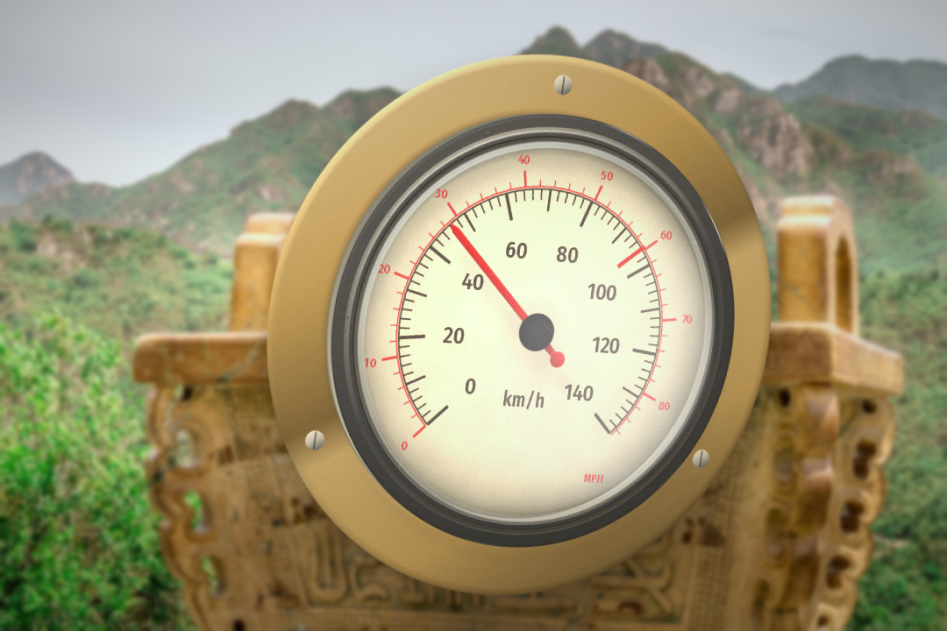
46 (km/h)
